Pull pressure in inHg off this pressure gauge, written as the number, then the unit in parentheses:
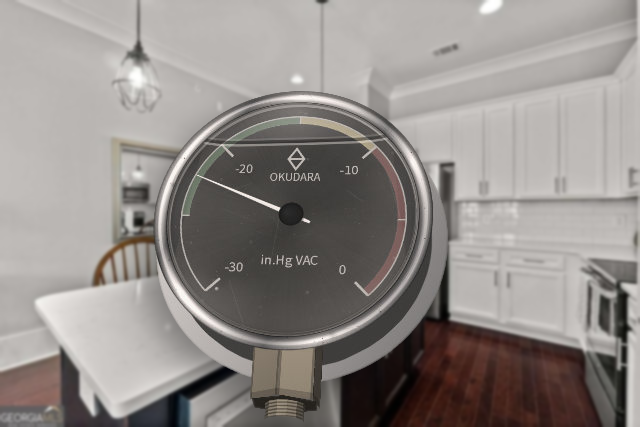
-22.5 (inHg)
